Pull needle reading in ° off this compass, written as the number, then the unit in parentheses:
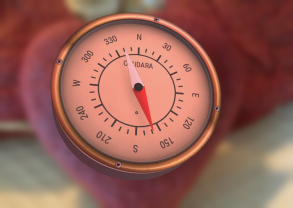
160 (°)
